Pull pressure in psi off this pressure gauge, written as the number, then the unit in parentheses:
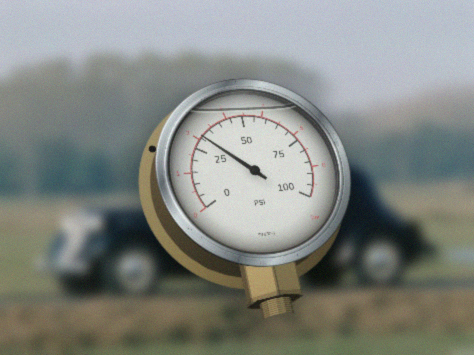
30 (psi)
